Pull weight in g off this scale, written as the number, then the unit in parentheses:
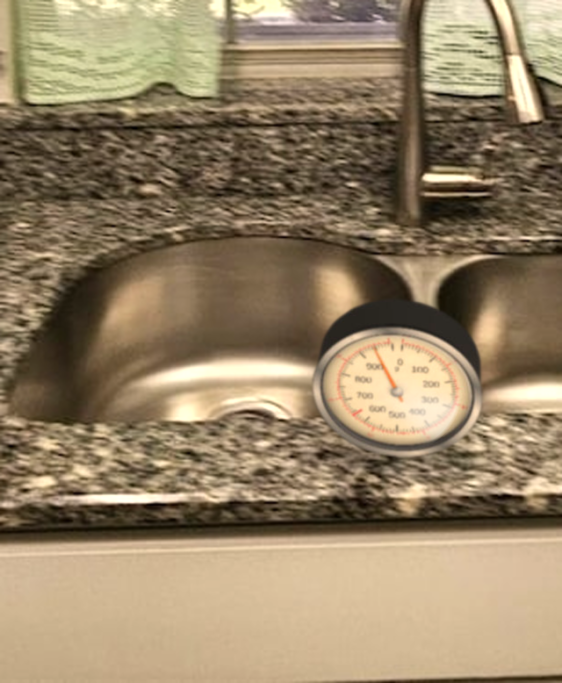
950 (g)
